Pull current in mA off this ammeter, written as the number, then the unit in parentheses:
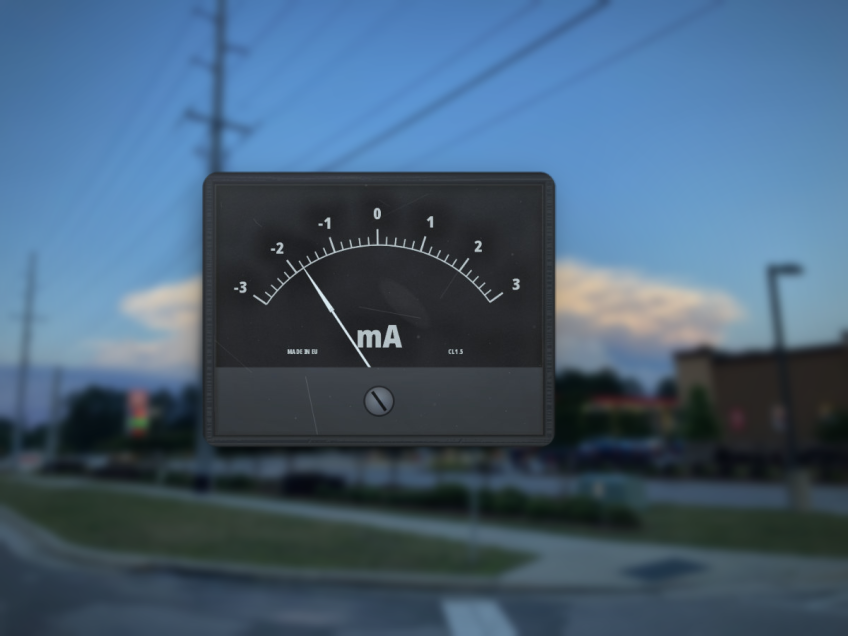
-1.8 (mA)
